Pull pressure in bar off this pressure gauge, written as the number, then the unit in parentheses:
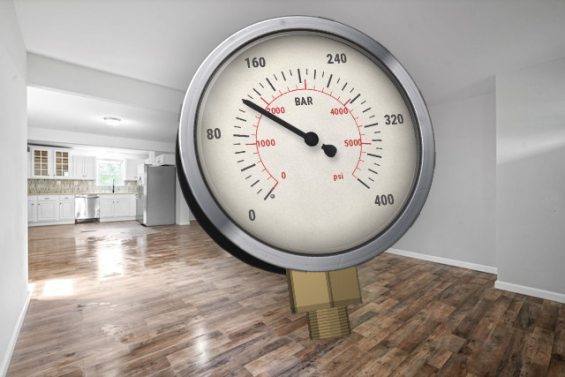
120 (bar)
